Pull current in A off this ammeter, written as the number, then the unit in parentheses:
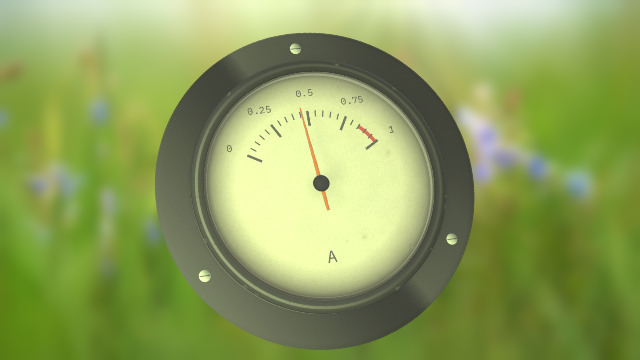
0.45 (A)
